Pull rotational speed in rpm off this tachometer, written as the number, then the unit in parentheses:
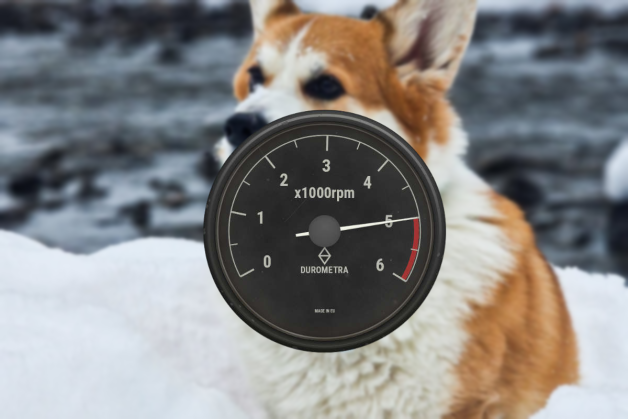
5000 (rpm)
